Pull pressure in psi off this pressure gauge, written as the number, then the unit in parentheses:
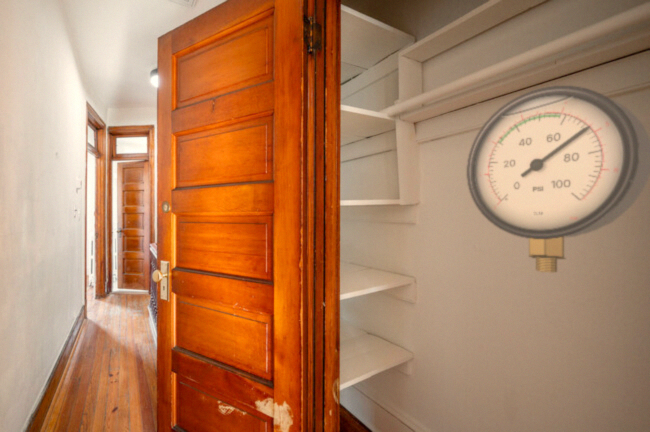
70 (psi)
